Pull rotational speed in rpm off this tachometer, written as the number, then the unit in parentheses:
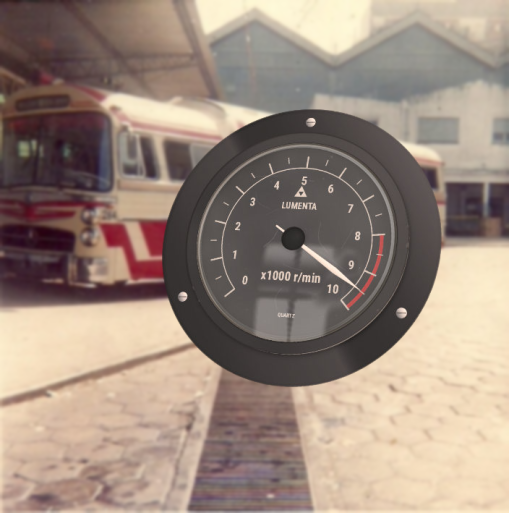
9500 (rpm)
